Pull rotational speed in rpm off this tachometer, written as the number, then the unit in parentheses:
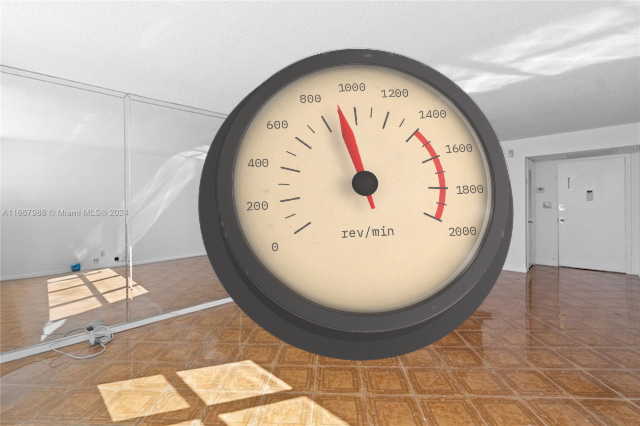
900 (rpm)
